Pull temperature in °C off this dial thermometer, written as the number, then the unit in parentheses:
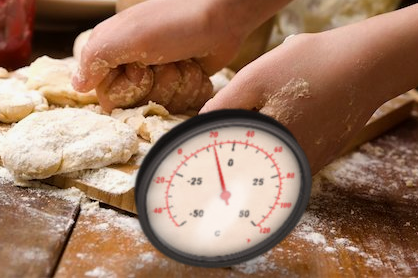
-7.5 (°C)
